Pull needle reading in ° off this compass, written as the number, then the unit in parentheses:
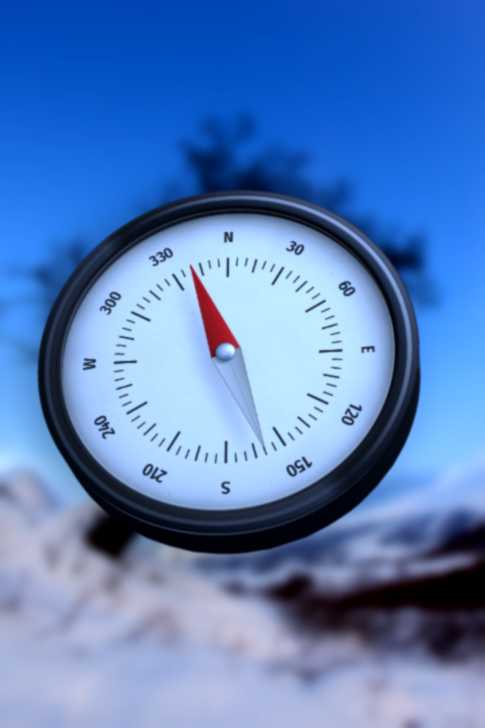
340 (°)
